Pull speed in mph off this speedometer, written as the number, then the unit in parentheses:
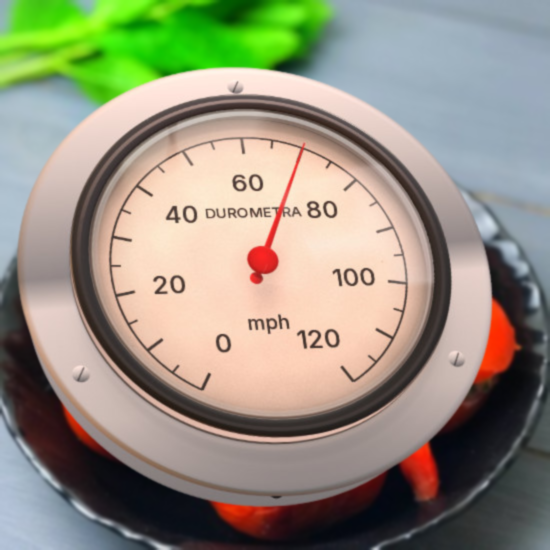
70 (mph)
